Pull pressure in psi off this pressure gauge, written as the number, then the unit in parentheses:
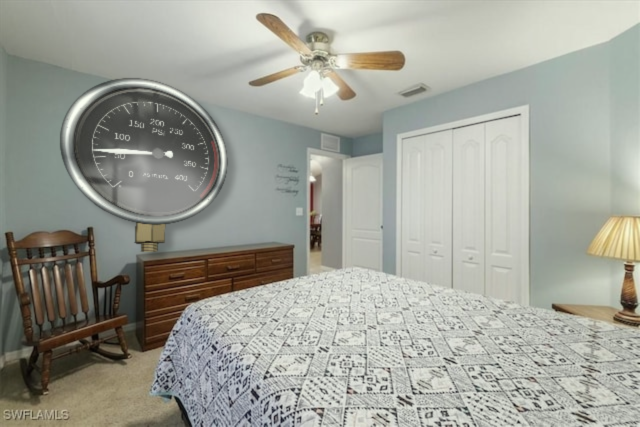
60 (psi)
